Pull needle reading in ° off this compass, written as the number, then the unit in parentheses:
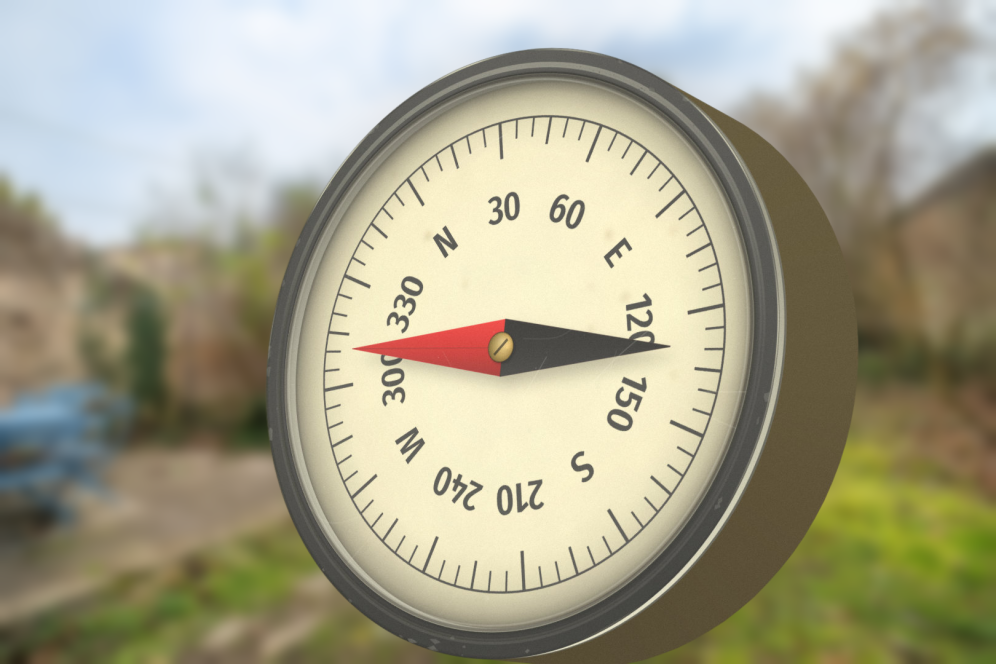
310 (°)
